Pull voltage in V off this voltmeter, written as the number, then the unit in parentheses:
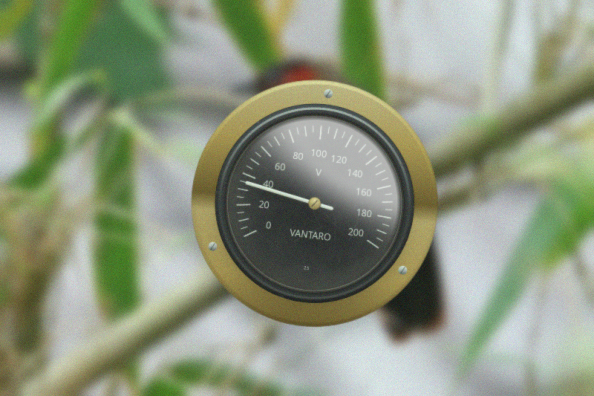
35 (V)
